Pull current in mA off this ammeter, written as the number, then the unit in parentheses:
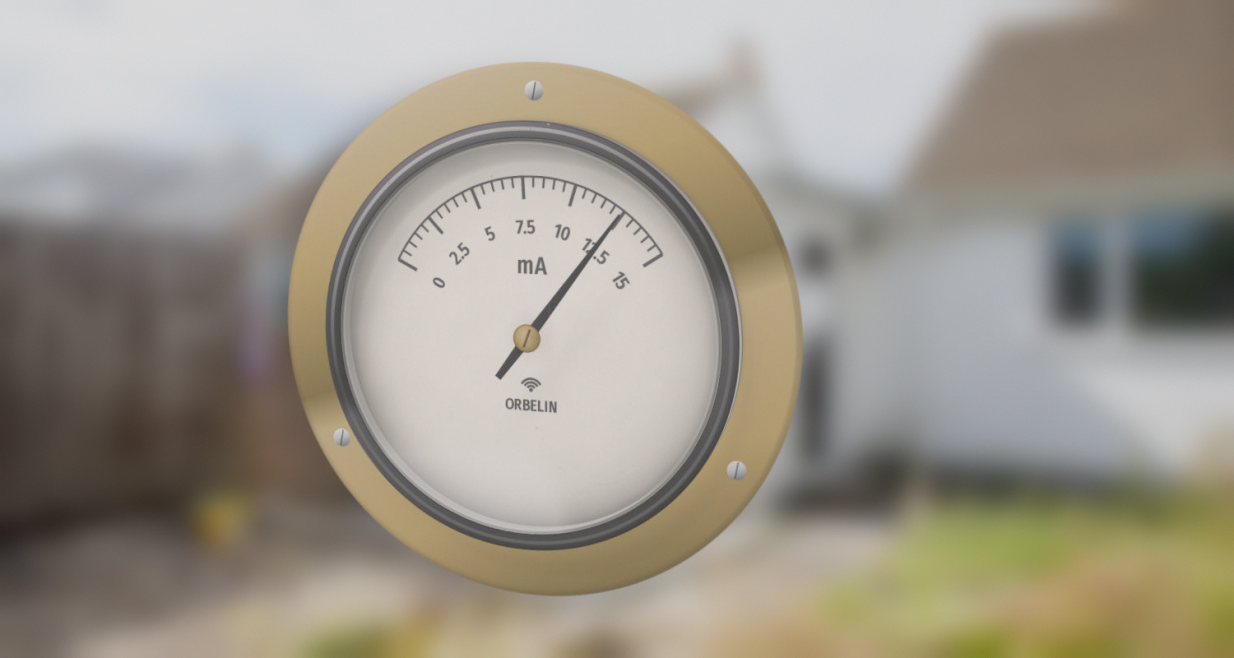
12.5 (mA)
